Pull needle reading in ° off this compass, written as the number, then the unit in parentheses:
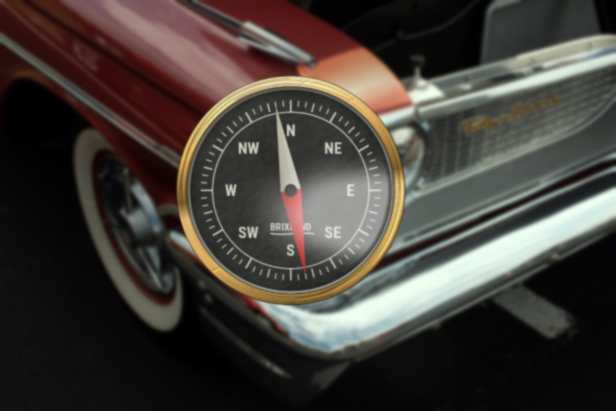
170 (°)
